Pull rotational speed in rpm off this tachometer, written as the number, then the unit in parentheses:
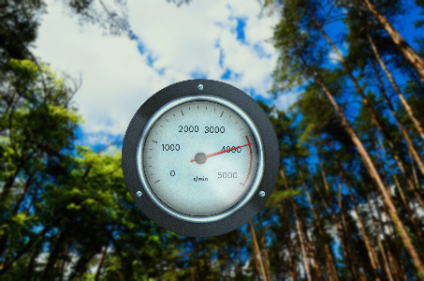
4000 (rpm)
